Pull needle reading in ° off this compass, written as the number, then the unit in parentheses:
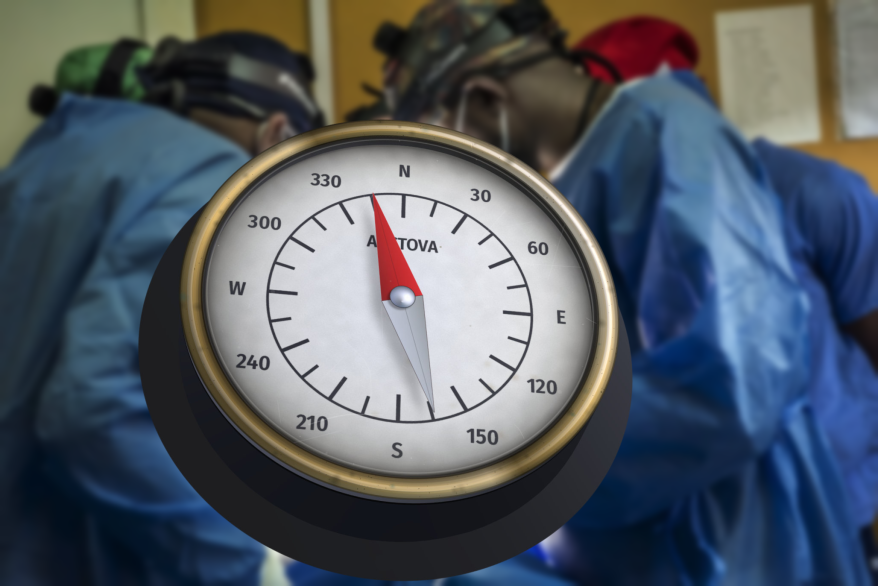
345 (°)
